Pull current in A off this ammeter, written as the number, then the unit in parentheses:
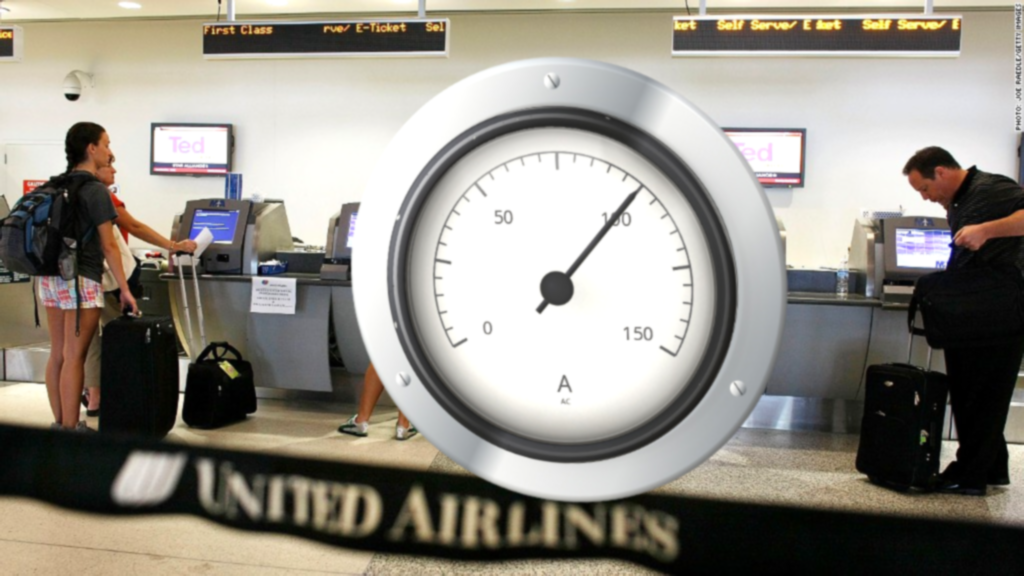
100 (A)
